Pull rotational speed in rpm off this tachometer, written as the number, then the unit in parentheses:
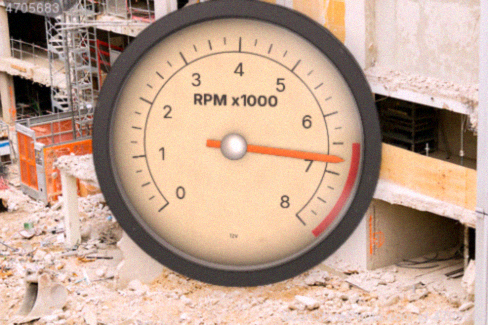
6750 (rpm)
